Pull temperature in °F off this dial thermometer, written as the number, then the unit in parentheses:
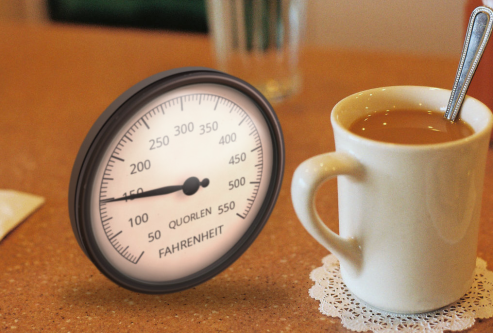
150 (°F)
